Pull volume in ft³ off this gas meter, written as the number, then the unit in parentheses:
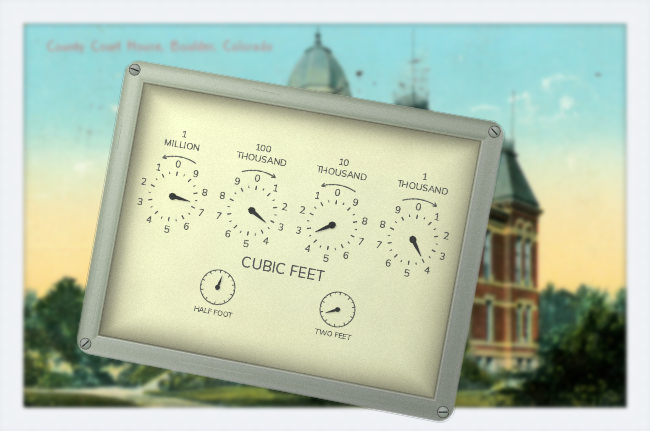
733400 (ft³)
